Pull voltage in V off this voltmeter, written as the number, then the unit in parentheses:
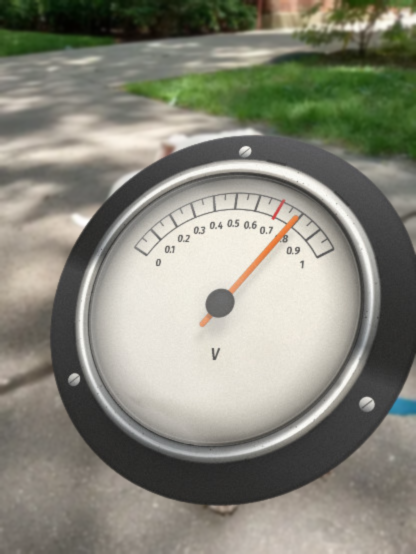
0.8 (V)
